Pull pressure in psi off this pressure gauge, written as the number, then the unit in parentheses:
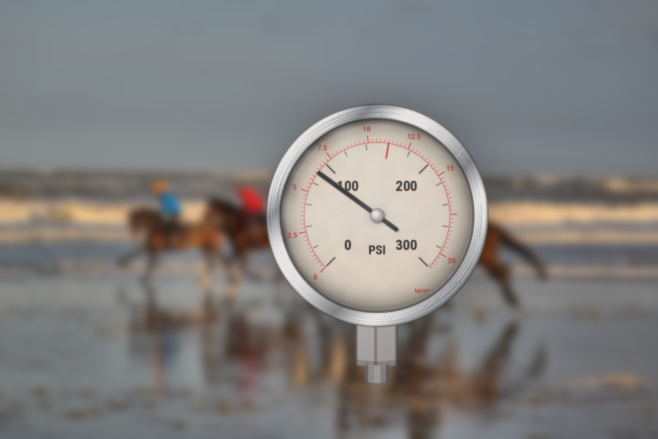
90 (psi)
